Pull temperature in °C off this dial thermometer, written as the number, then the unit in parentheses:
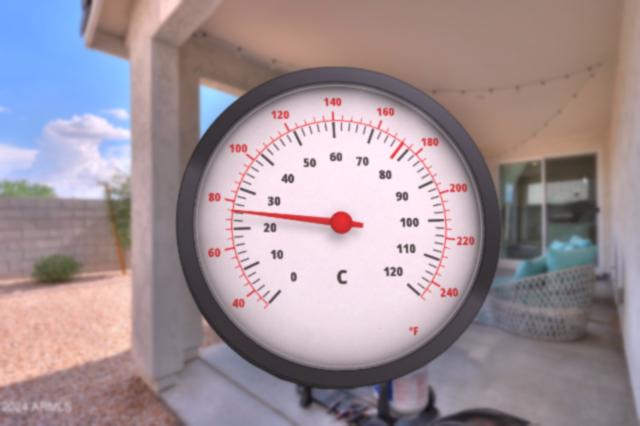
24 (°C)
